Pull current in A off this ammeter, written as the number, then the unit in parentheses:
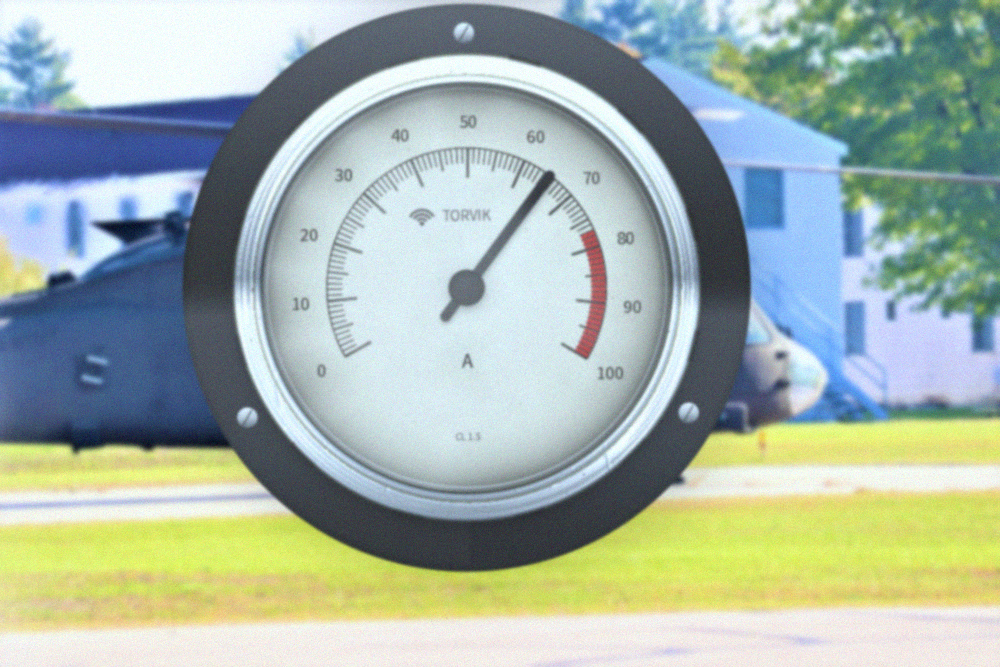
65 (A)
